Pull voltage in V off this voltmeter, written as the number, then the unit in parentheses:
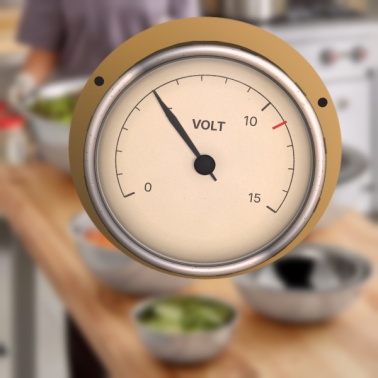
5 (V)
